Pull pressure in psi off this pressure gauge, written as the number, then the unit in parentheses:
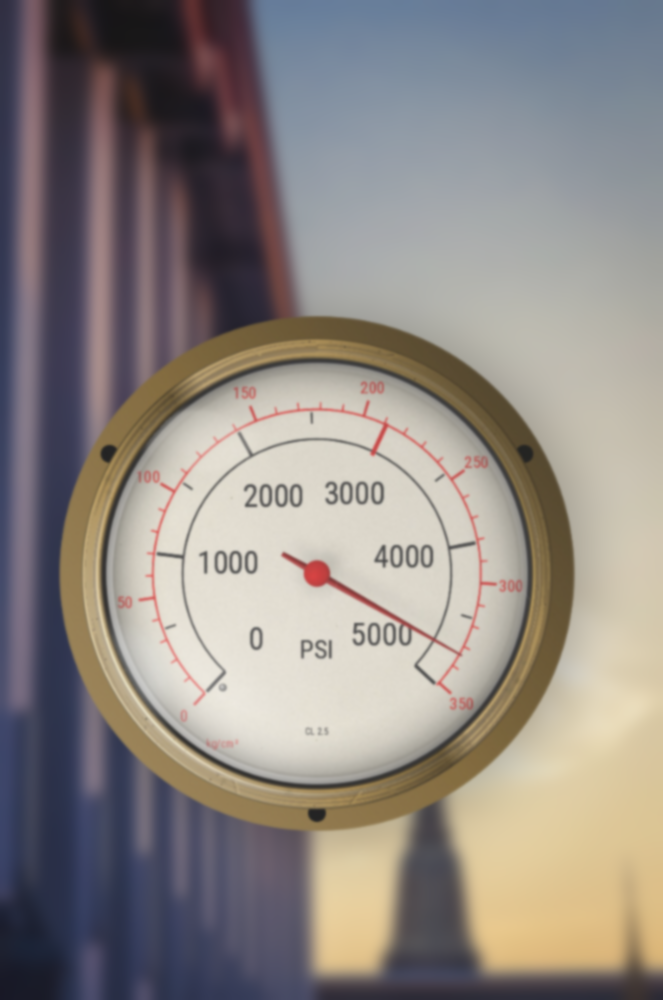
4750 (psi)
